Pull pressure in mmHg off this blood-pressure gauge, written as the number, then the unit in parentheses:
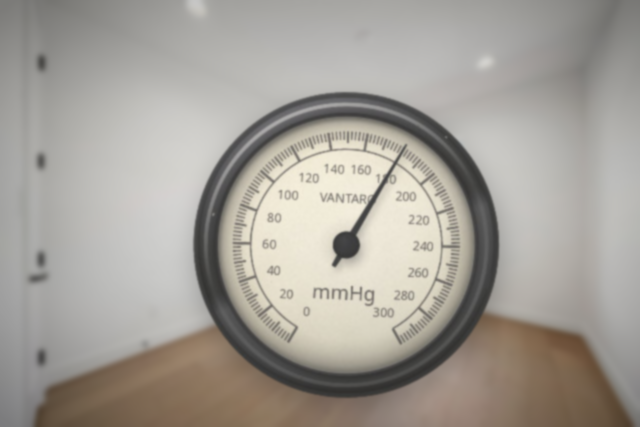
180 (mmHg)
